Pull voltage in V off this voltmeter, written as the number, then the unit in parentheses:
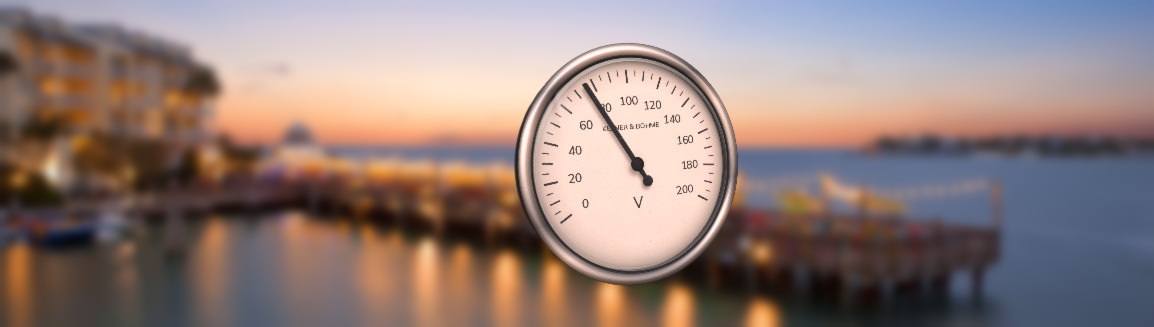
75 (V)
